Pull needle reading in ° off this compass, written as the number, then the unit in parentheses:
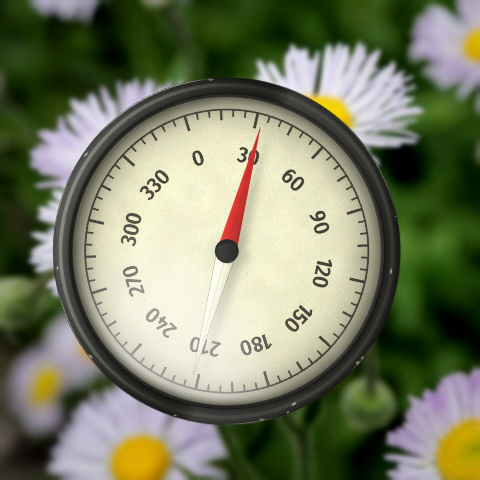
32.5 (°)
